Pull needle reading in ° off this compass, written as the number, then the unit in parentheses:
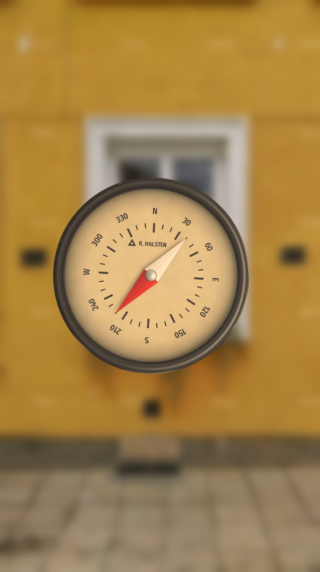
220 (°)
